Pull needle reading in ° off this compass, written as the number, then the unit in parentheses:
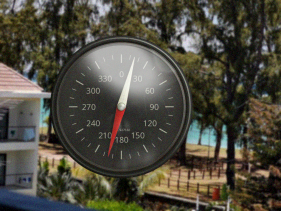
195 (°)
